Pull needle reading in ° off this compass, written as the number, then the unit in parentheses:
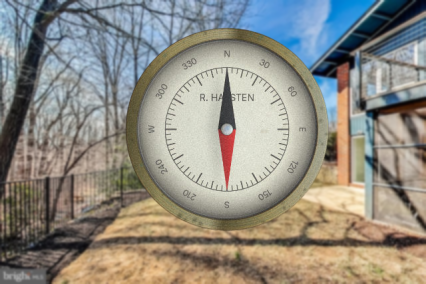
180 (°)
